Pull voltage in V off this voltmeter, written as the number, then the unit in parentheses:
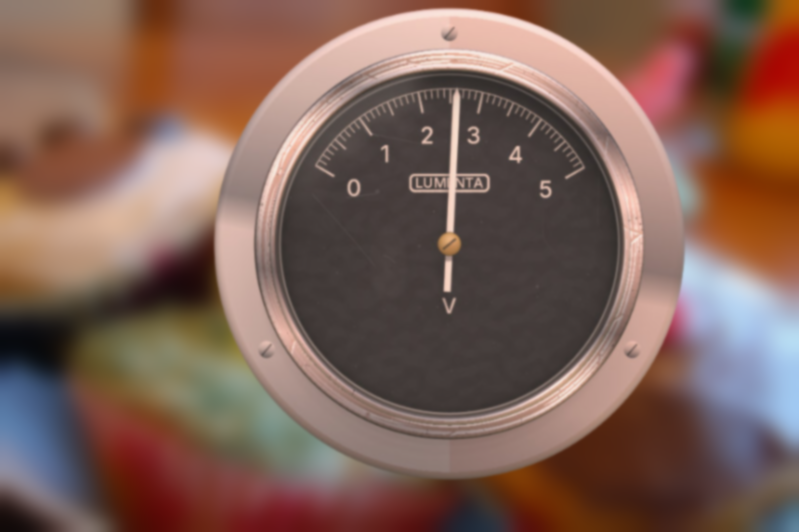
2.6 (V)
